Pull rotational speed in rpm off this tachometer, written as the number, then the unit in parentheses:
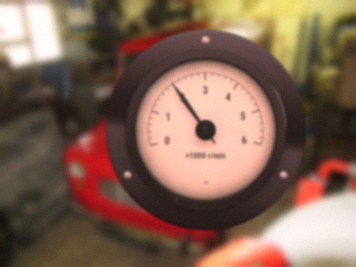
2000 (rpm)
